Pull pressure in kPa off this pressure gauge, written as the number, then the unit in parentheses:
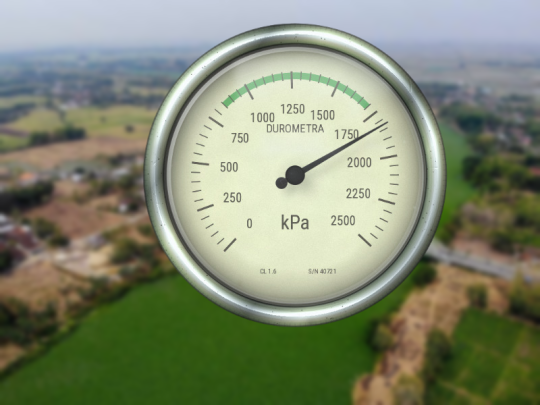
1825 (kPa)
